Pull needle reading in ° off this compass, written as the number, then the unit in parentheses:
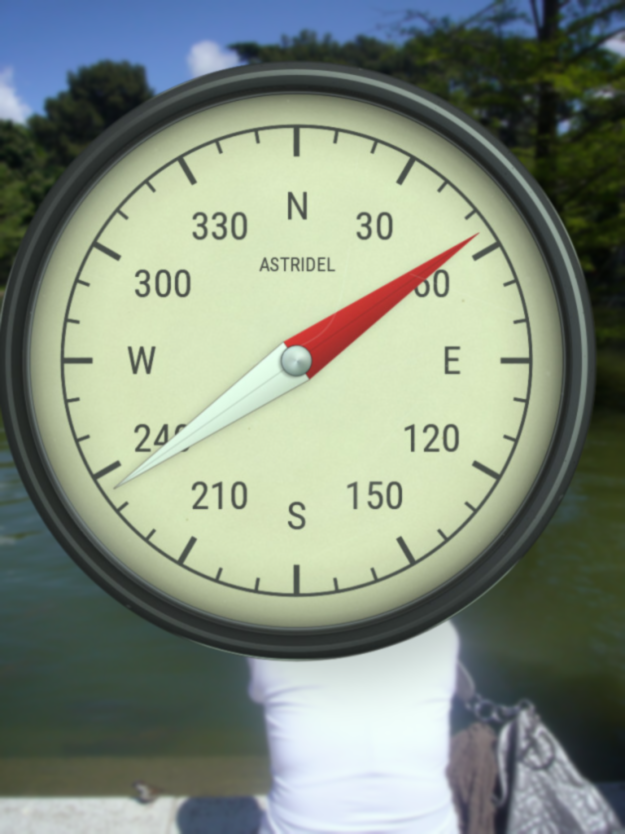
55 (°)
